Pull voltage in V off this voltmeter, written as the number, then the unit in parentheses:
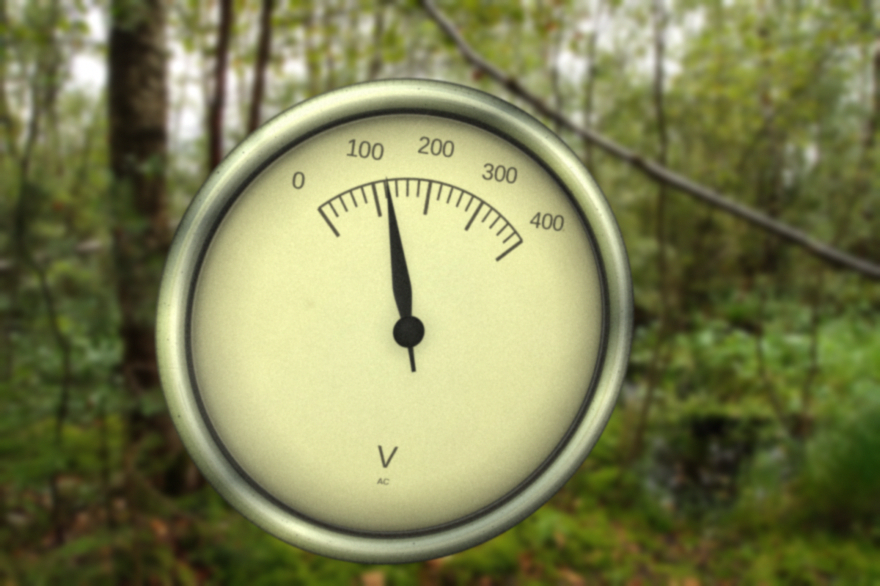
120 (V)
